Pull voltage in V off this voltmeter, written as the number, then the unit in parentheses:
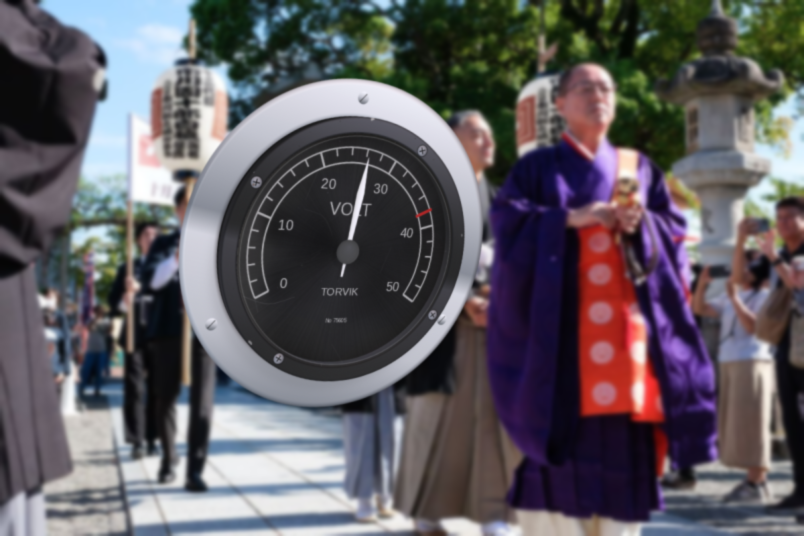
26 (V)
